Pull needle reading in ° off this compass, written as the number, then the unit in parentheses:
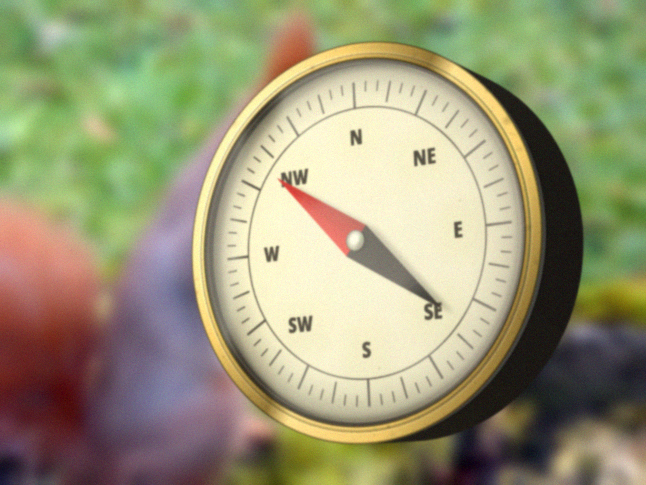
310 (°)
